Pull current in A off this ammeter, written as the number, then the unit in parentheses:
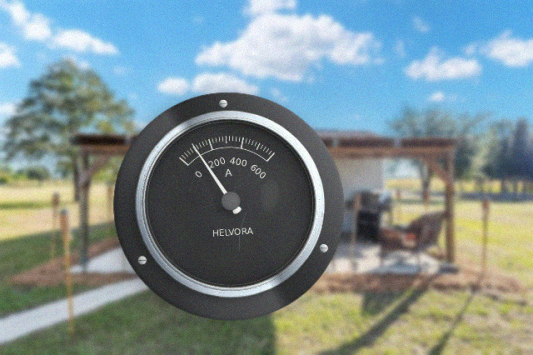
100 (A)
